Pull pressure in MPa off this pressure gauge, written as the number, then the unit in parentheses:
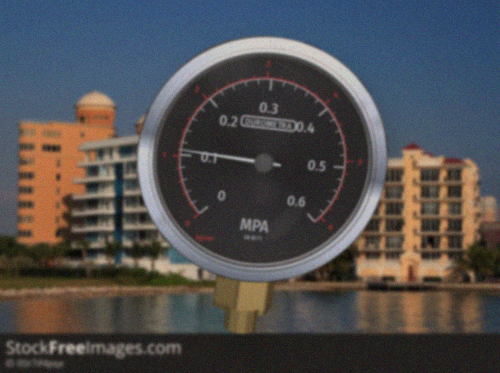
0.11 (MPa)
